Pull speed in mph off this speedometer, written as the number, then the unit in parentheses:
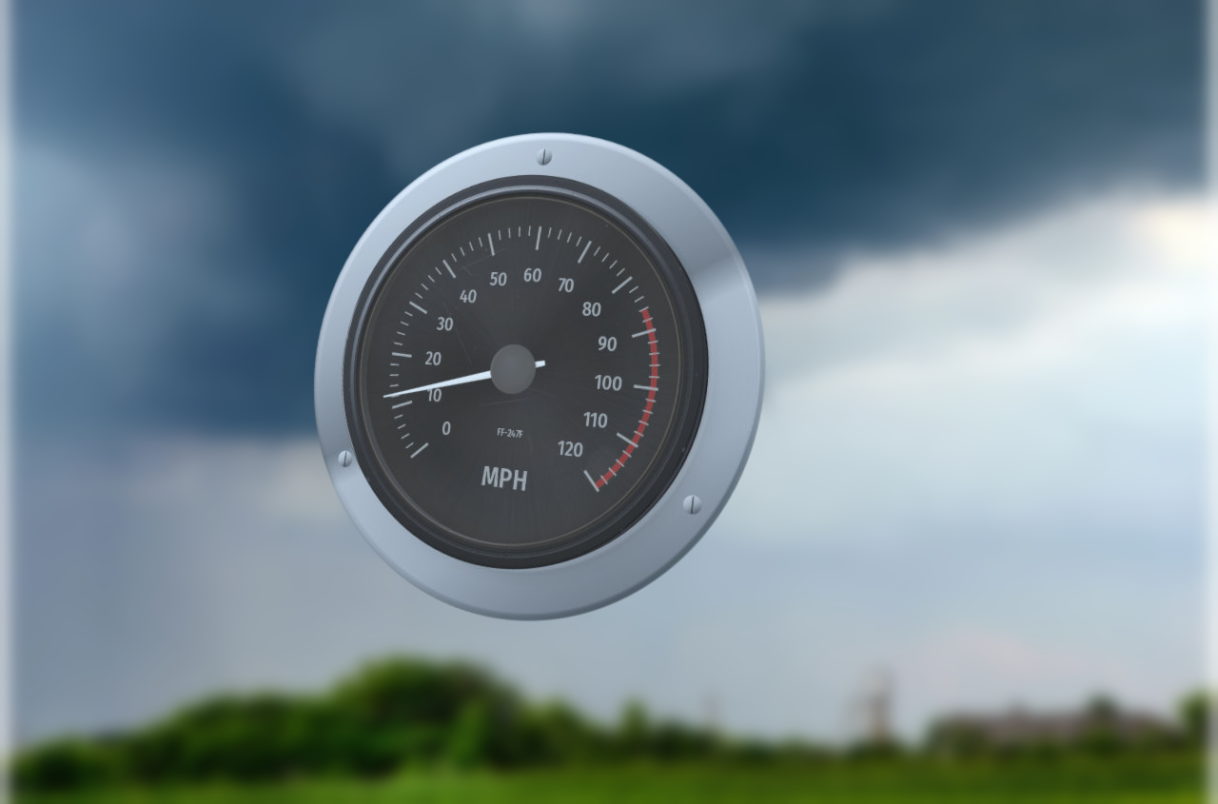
12 (mph)
